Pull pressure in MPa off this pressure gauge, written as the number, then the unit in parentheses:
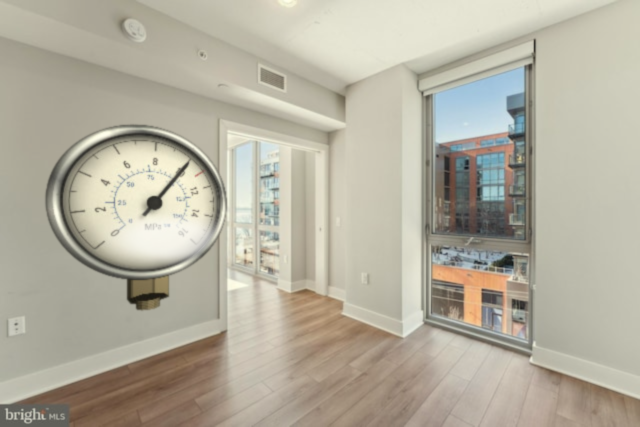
10 (MPa)
